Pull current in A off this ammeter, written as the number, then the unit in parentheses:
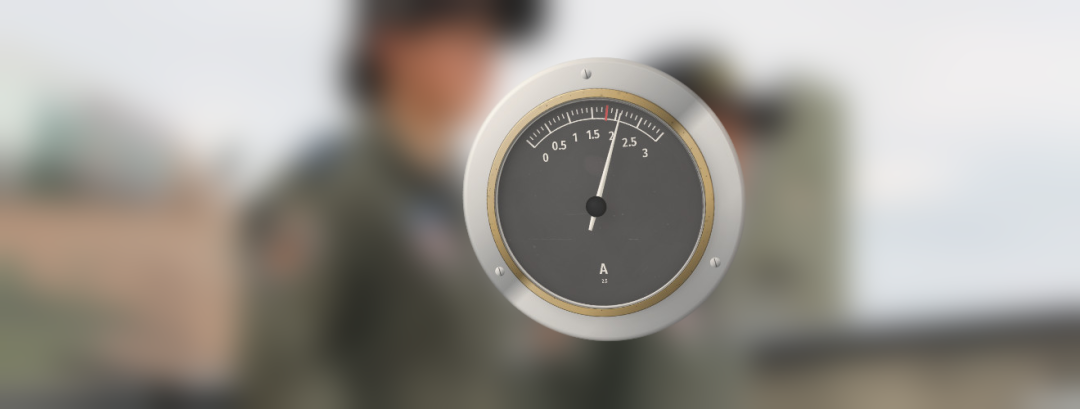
2.1 (A)
